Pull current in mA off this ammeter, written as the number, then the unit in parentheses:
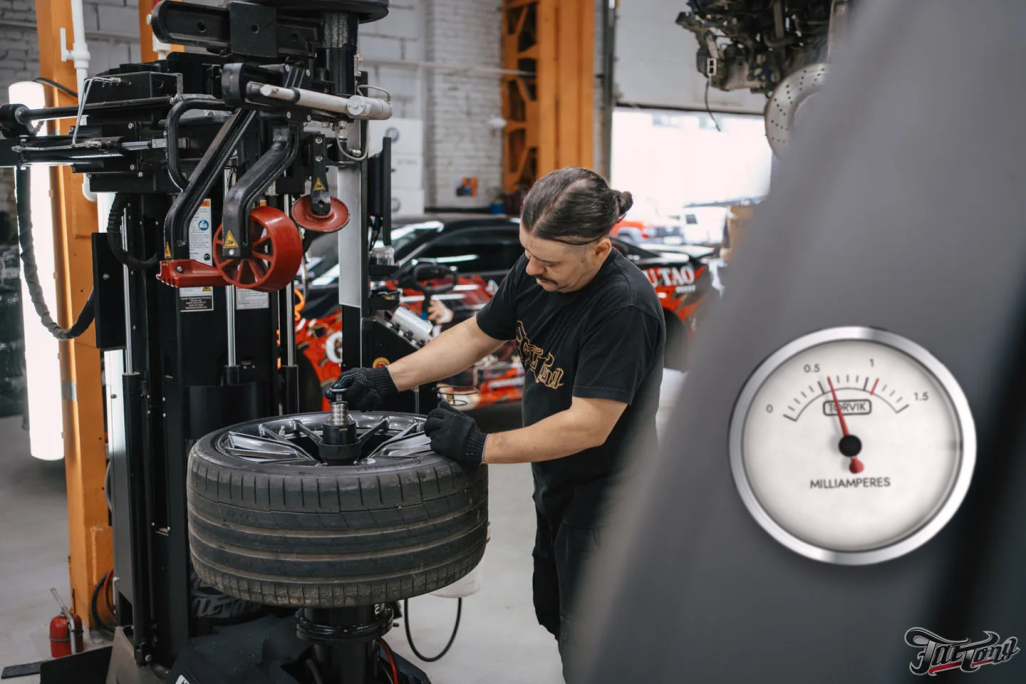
0.6 (mA)
